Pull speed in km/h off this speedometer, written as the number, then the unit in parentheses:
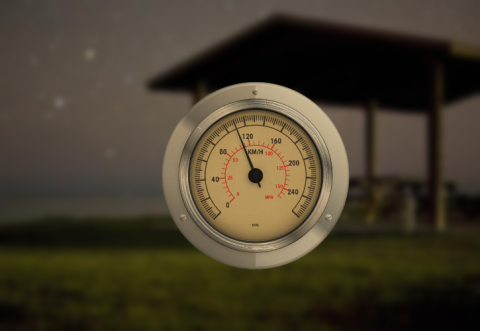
110 (km/h)
